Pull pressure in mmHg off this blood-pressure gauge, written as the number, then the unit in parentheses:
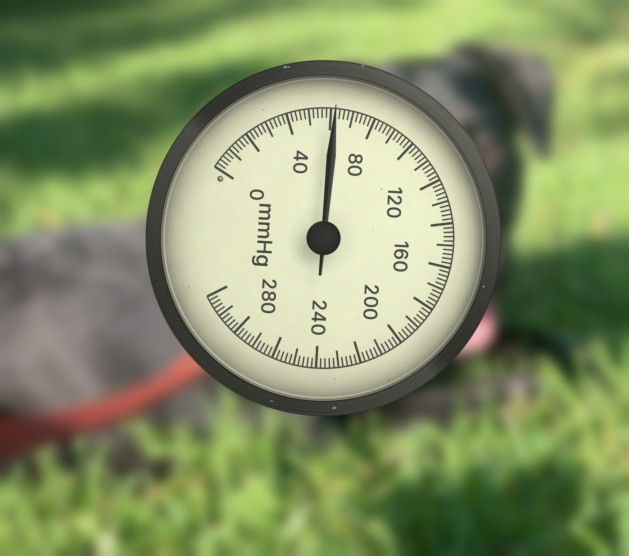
62 (mmHg)
